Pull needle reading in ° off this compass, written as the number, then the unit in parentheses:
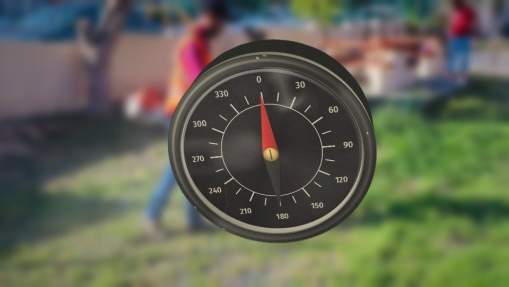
0 (°)
